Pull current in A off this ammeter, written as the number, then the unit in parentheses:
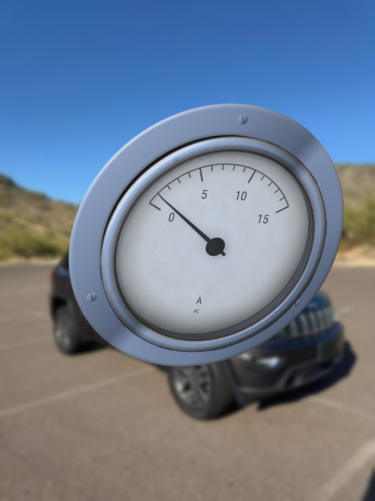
1 (A)
